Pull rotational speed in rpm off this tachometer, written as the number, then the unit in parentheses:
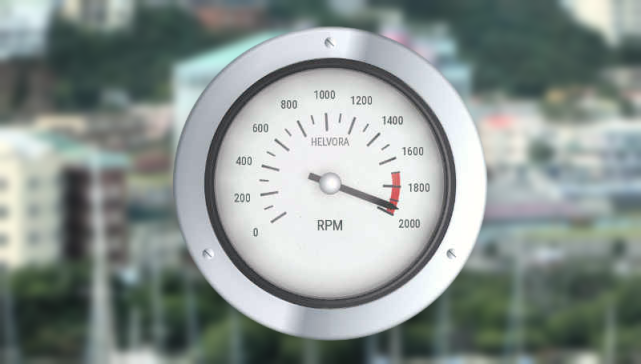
1950 (rpm)
